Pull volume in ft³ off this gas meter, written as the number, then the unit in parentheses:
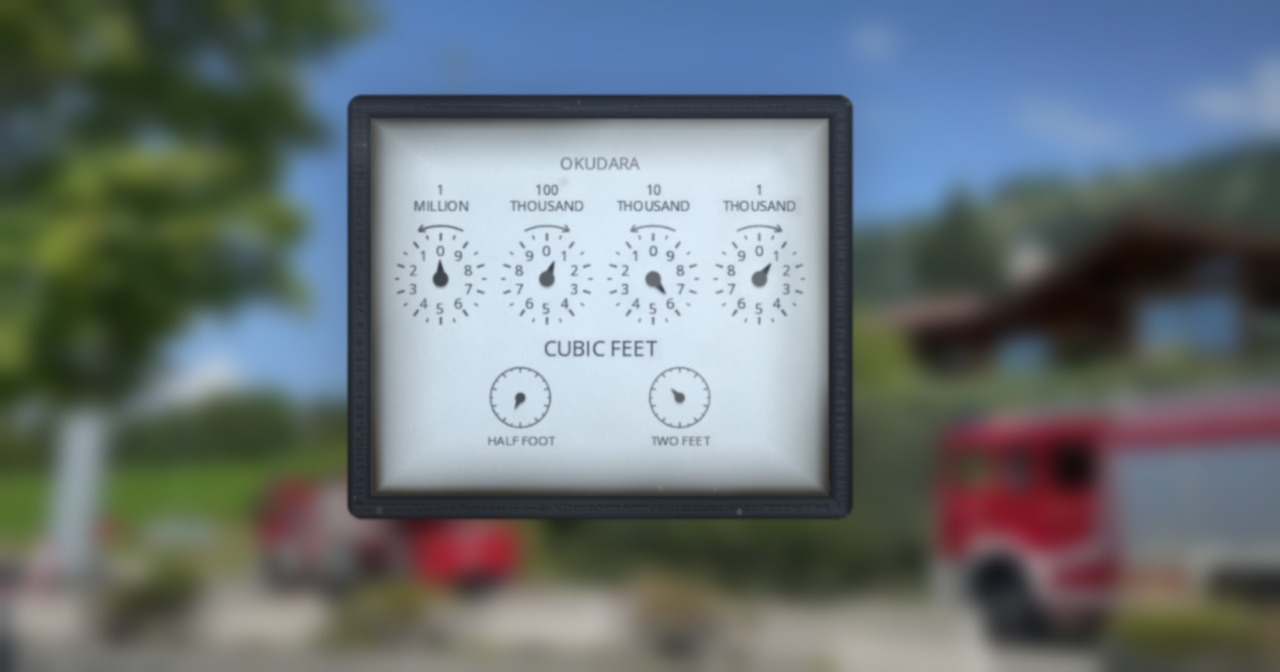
6100 (ft³)
